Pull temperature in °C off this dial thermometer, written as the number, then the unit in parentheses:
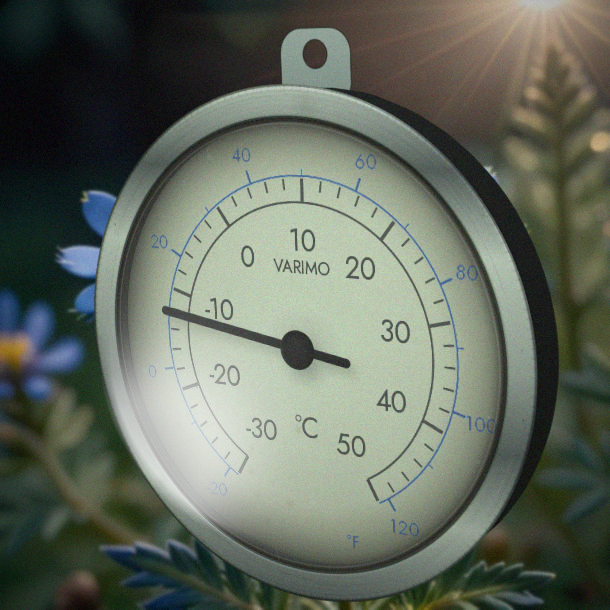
-12 (°C)
